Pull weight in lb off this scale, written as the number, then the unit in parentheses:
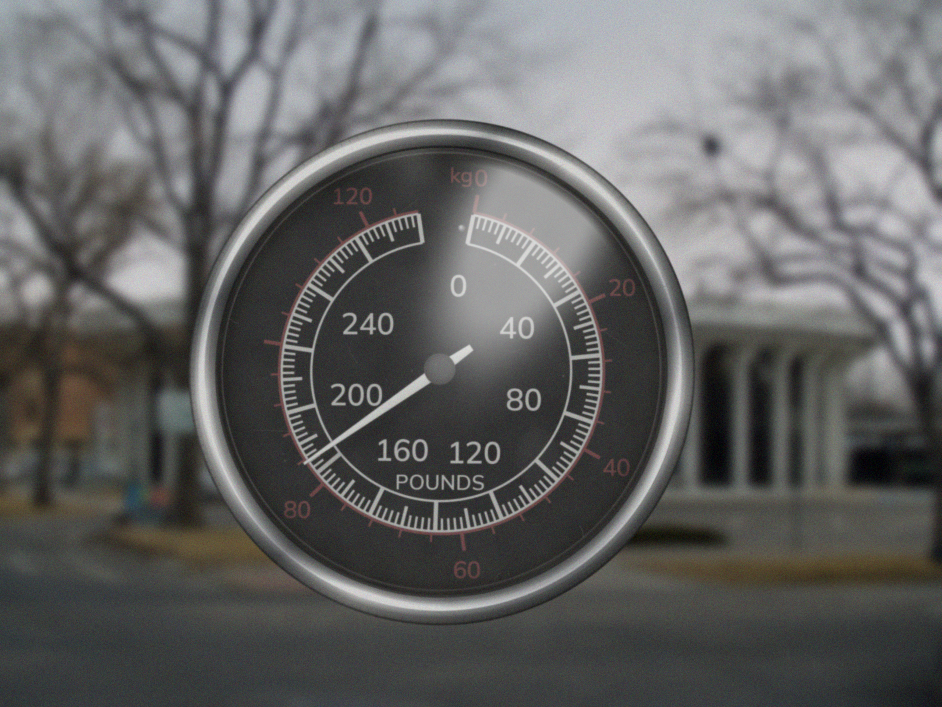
184 (lb)
